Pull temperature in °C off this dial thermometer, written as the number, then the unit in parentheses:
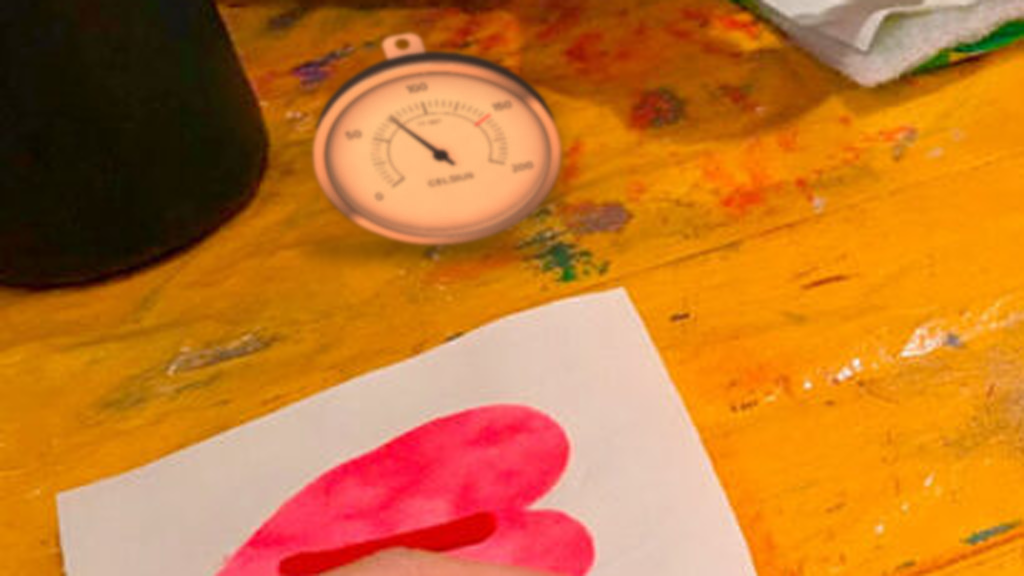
75 (°C)
